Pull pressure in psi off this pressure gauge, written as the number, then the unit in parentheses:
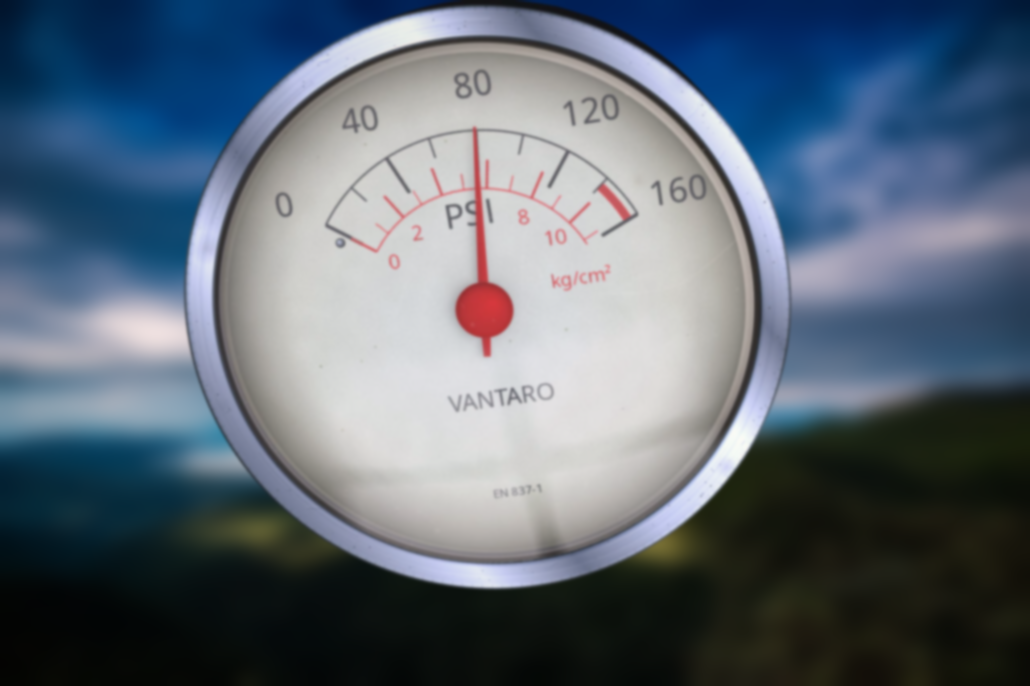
80 (psi)
